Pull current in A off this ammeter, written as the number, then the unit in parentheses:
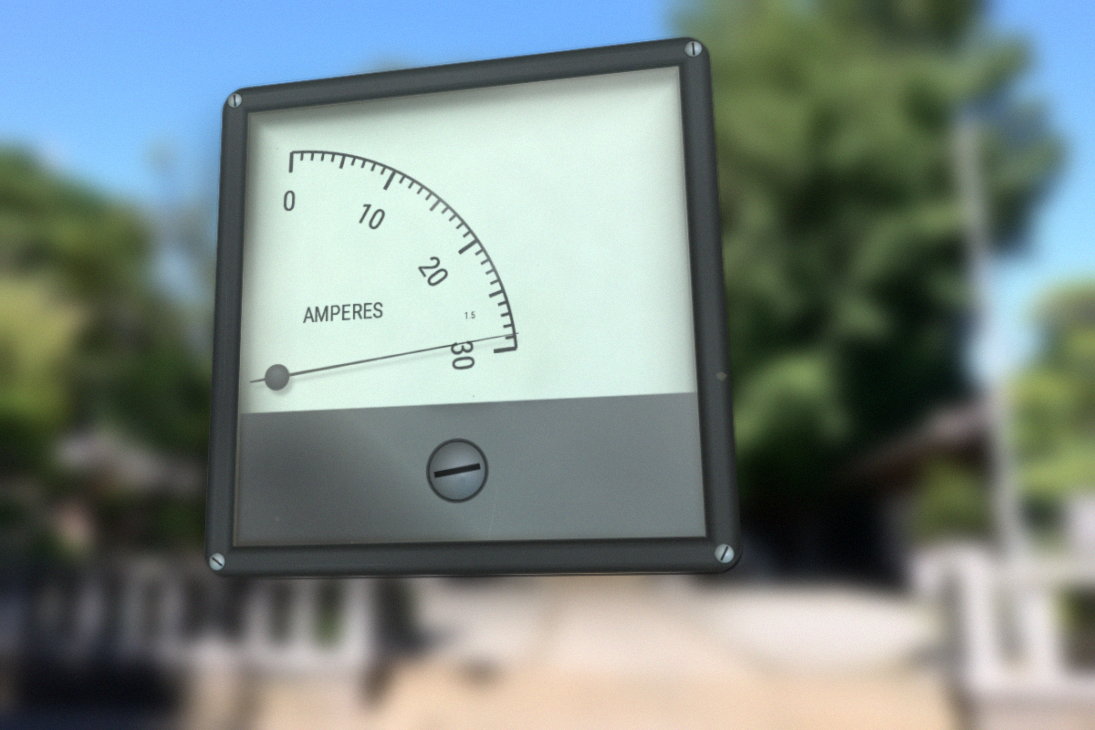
29 (A)
